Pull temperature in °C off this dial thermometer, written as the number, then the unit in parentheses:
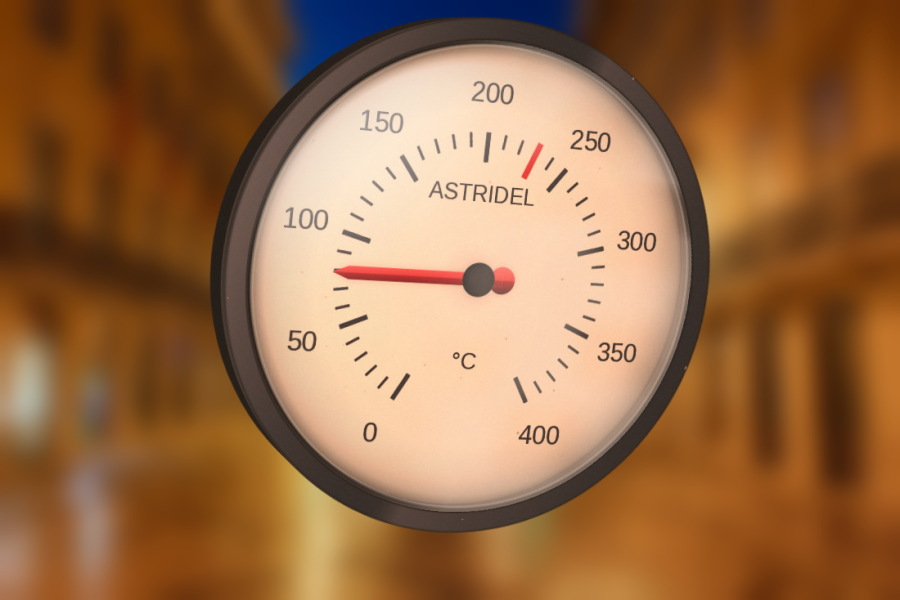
80 (°C)
